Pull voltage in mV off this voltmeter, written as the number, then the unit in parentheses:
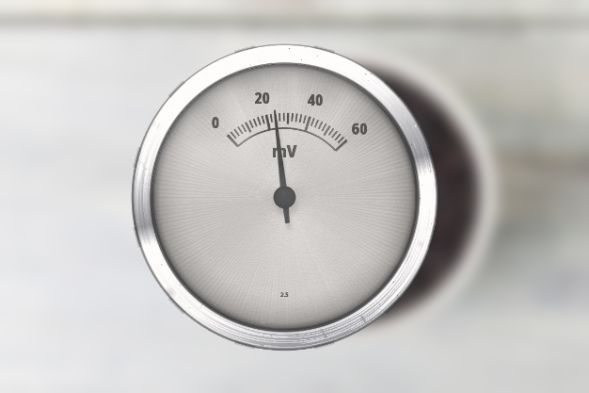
24 (mV)
